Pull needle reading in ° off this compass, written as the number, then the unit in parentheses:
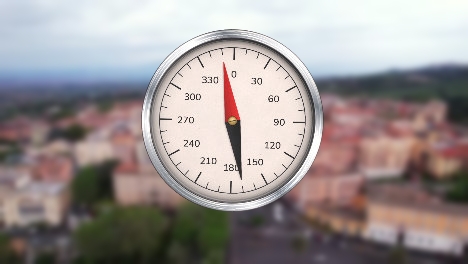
350 (°)
